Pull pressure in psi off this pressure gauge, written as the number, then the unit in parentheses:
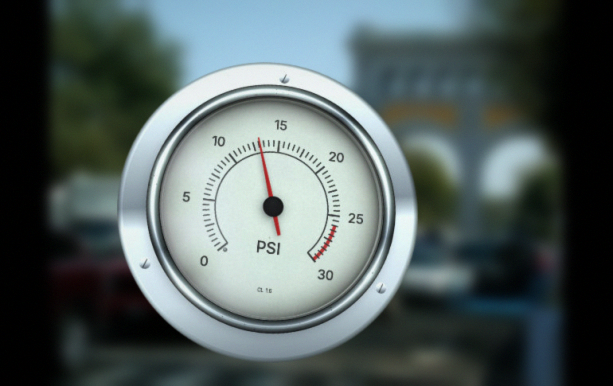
13 (psi)
